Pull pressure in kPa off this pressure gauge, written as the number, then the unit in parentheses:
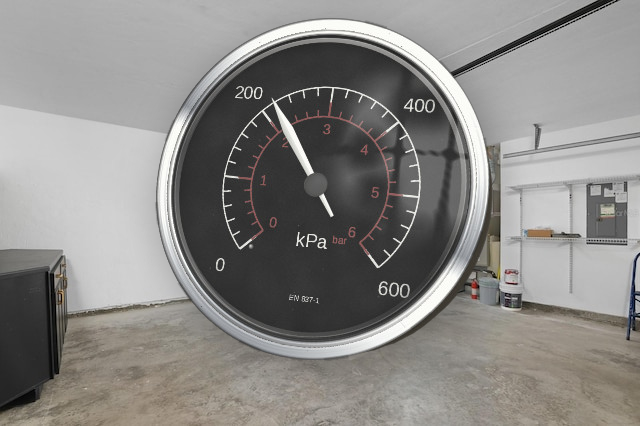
220 (kPa)
